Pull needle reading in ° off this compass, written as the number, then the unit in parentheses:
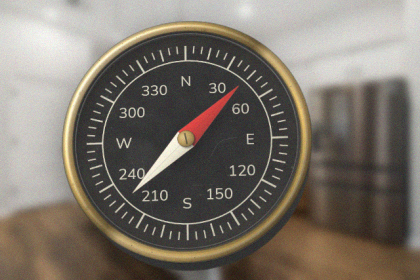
45 (°)
